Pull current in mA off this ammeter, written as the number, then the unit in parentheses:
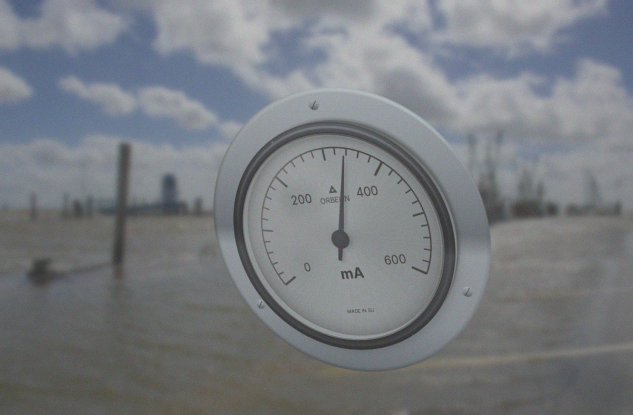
340 (mA)
